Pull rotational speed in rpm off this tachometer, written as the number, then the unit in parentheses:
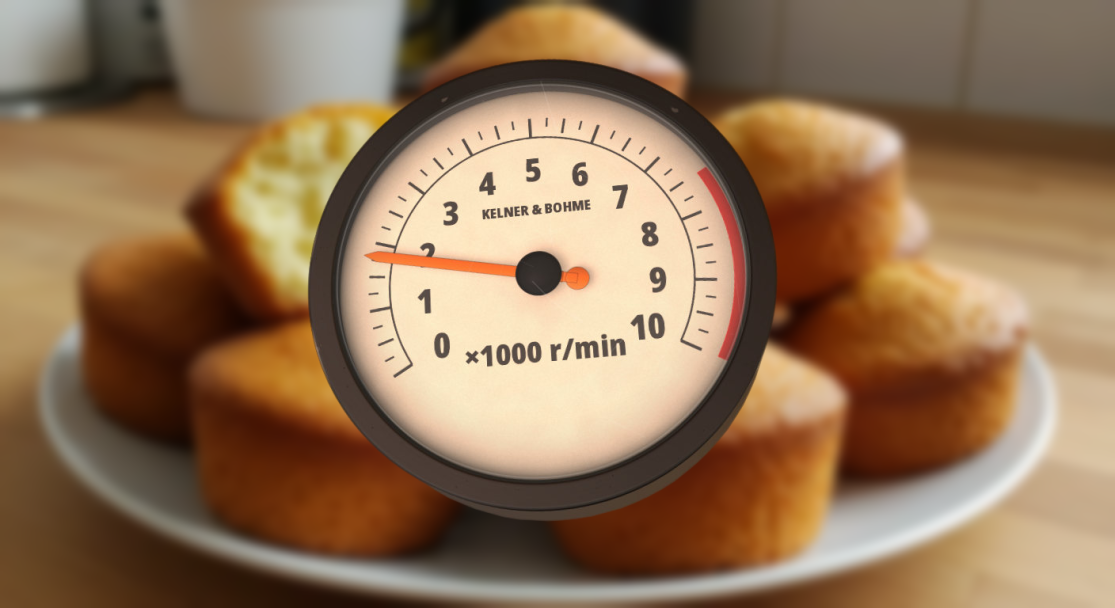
1750 (rpm)
